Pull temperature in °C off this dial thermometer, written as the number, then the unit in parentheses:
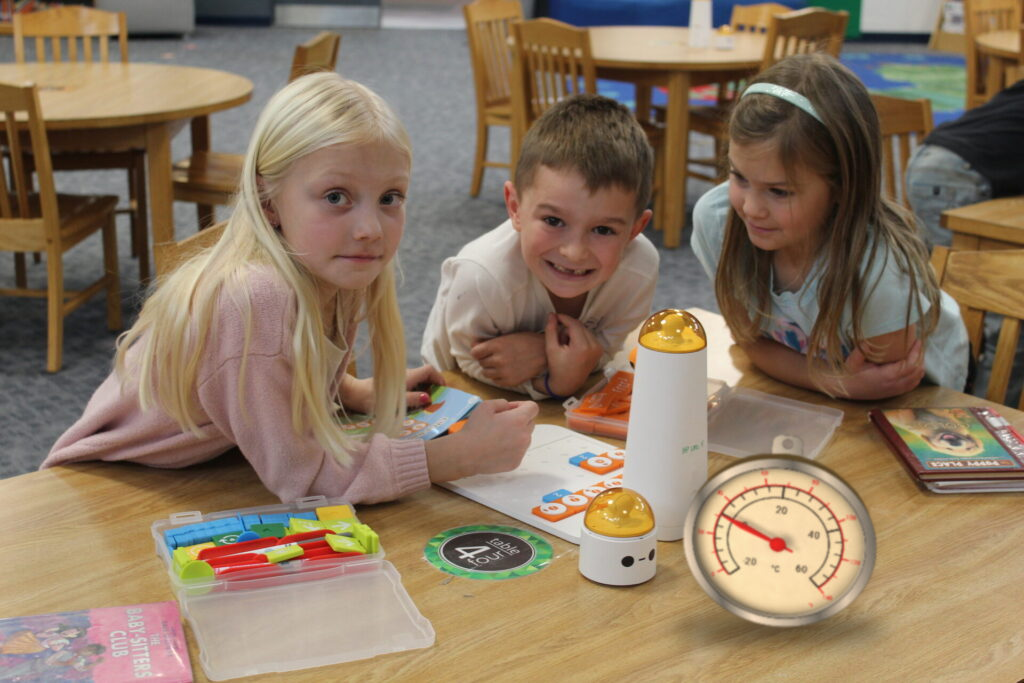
0 (°C)
